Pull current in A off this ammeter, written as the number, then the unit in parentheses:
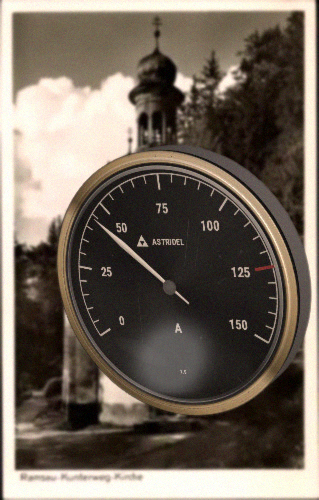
45 (A)
